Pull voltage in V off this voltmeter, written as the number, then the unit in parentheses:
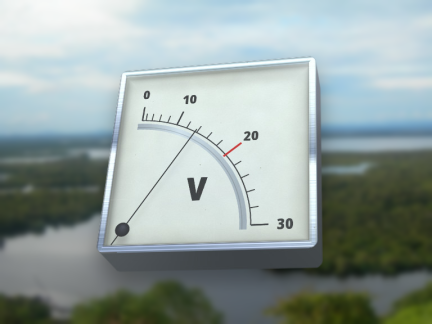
14 (V)
